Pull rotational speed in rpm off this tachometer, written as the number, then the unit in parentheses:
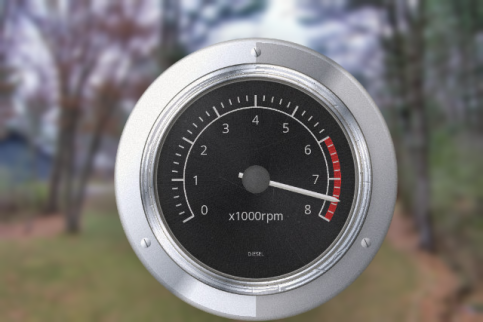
7500 (rpm)
